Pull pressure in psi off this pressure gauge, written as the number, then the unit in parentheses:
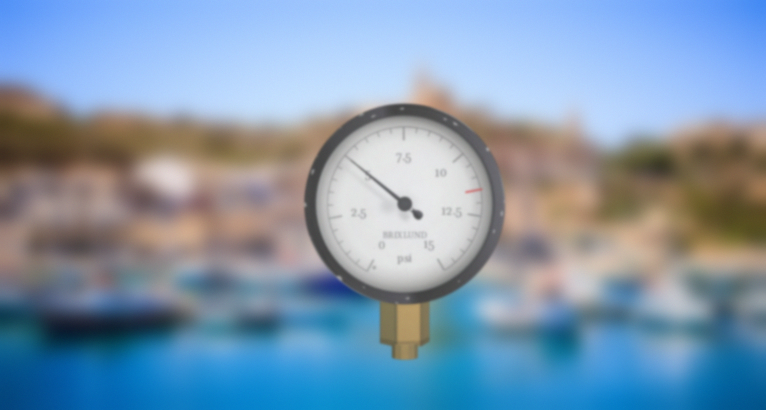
5 (psi)
